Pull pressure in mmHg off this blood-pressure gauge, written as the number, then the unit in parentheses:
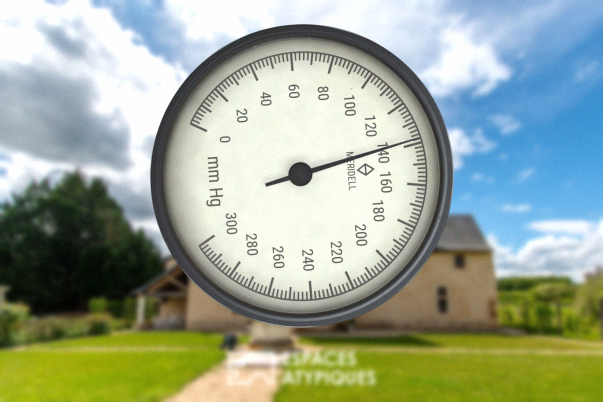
138 (mmHg)
